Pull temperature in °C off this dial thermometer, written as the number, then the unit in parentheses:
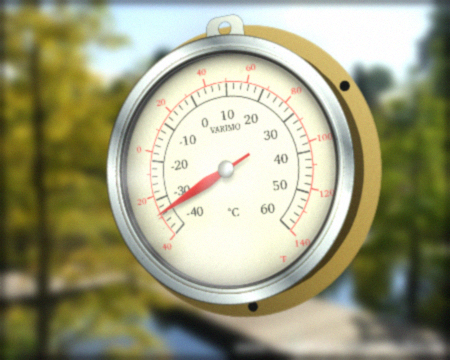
-34 (°C)
